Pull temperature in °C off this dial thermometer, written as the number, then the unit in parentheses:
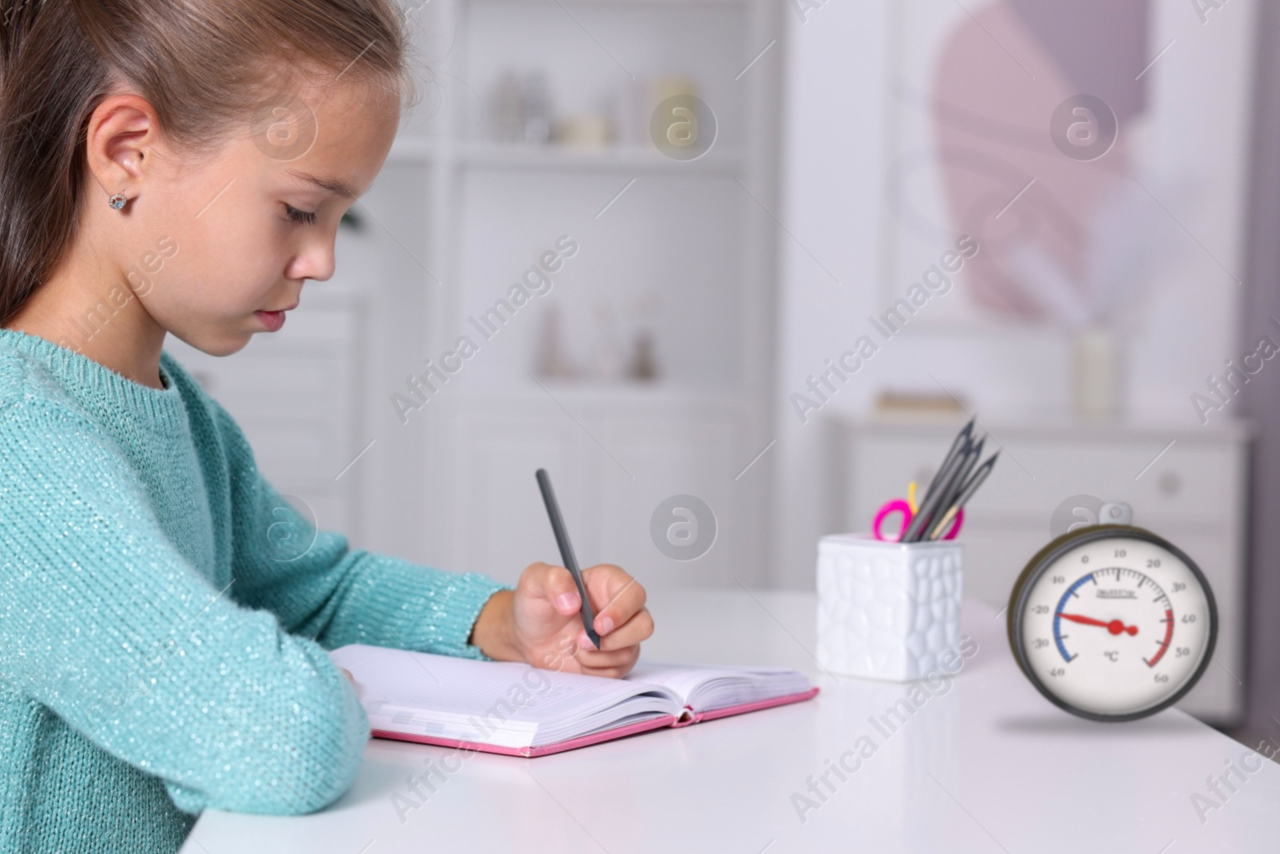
-20 (°C)
